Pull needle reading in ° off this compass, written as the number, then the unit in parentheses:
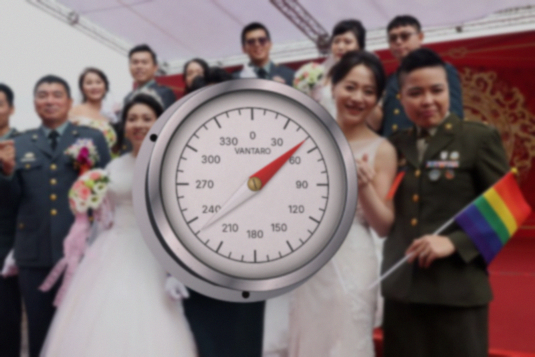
50 (°)
